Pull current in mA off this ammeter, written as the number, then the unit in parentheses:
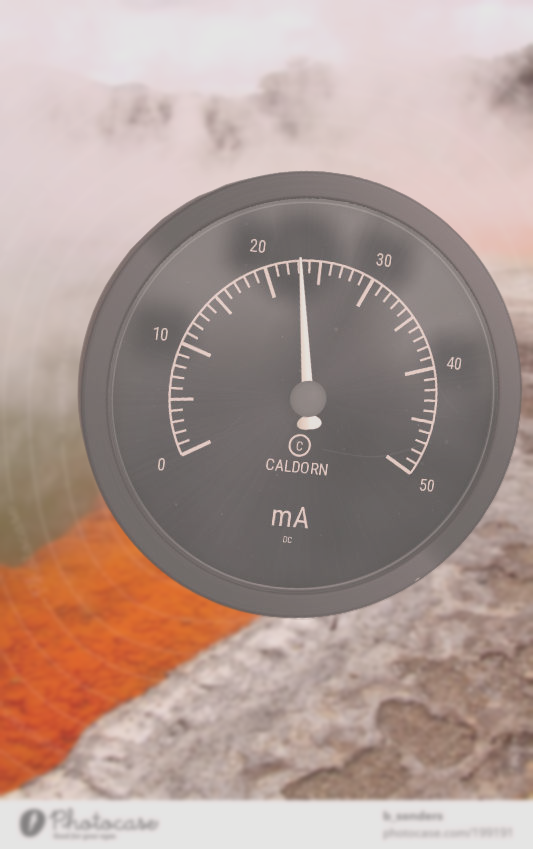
23 (mA)
